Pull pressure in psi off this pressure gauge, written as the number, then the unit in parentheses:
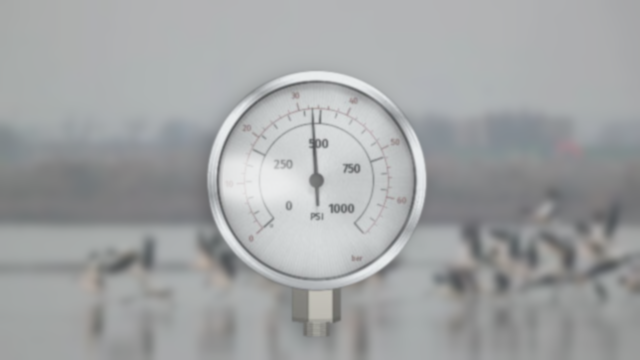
475 (psi)
